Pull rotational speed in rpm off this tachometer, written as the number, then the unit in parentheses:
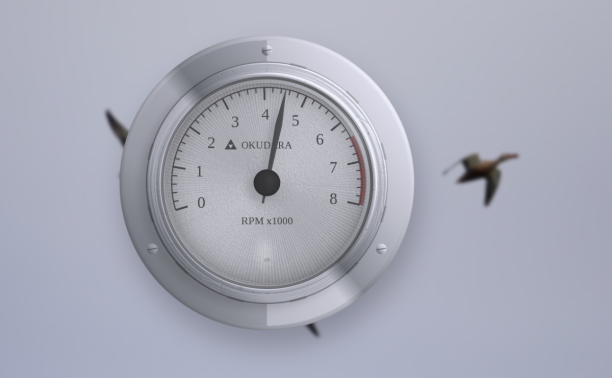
4500 (rpm)
